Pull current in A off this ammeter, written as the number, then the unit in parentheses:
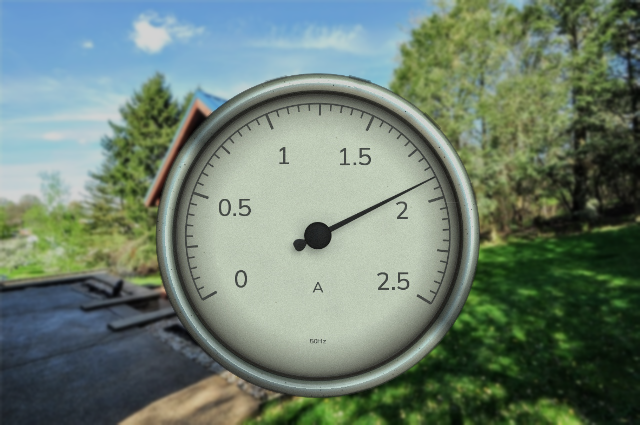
1.9 (A)
